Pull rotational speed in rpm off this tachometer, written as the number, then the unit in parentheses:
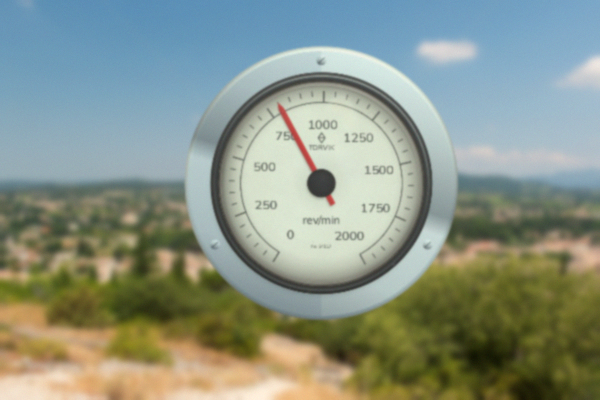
800 (rpm)
